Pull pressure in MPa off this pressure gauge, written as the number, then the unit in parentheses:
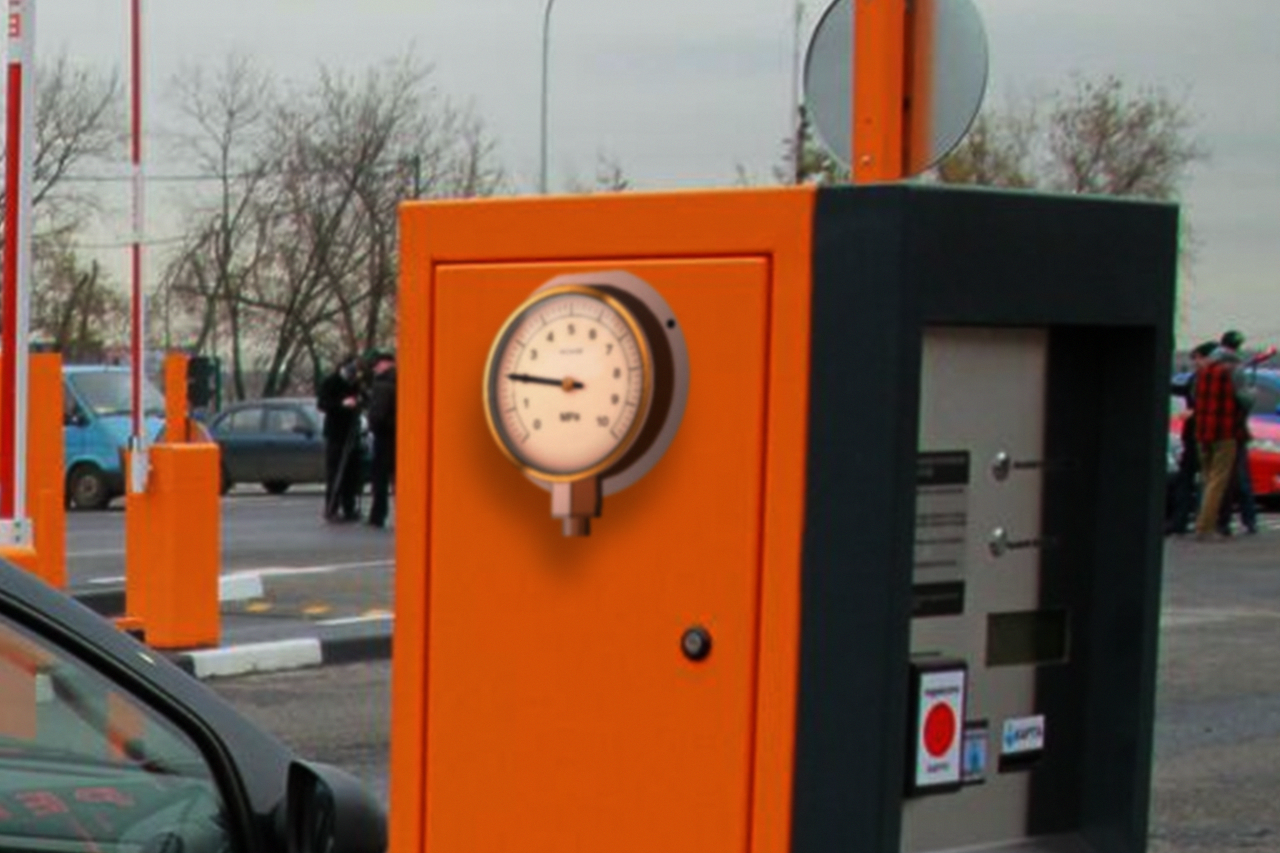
2 (MPa)
